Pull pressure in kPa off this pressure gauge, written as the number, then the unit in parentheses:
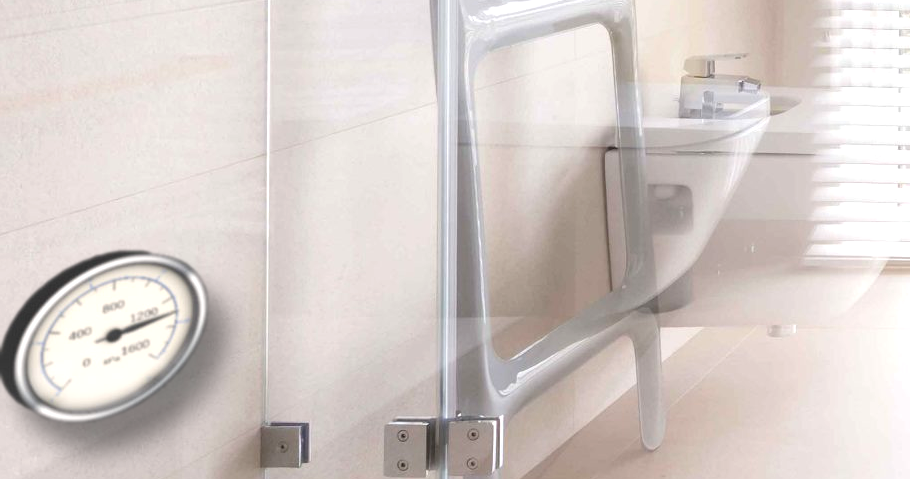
1300 (kPa)
